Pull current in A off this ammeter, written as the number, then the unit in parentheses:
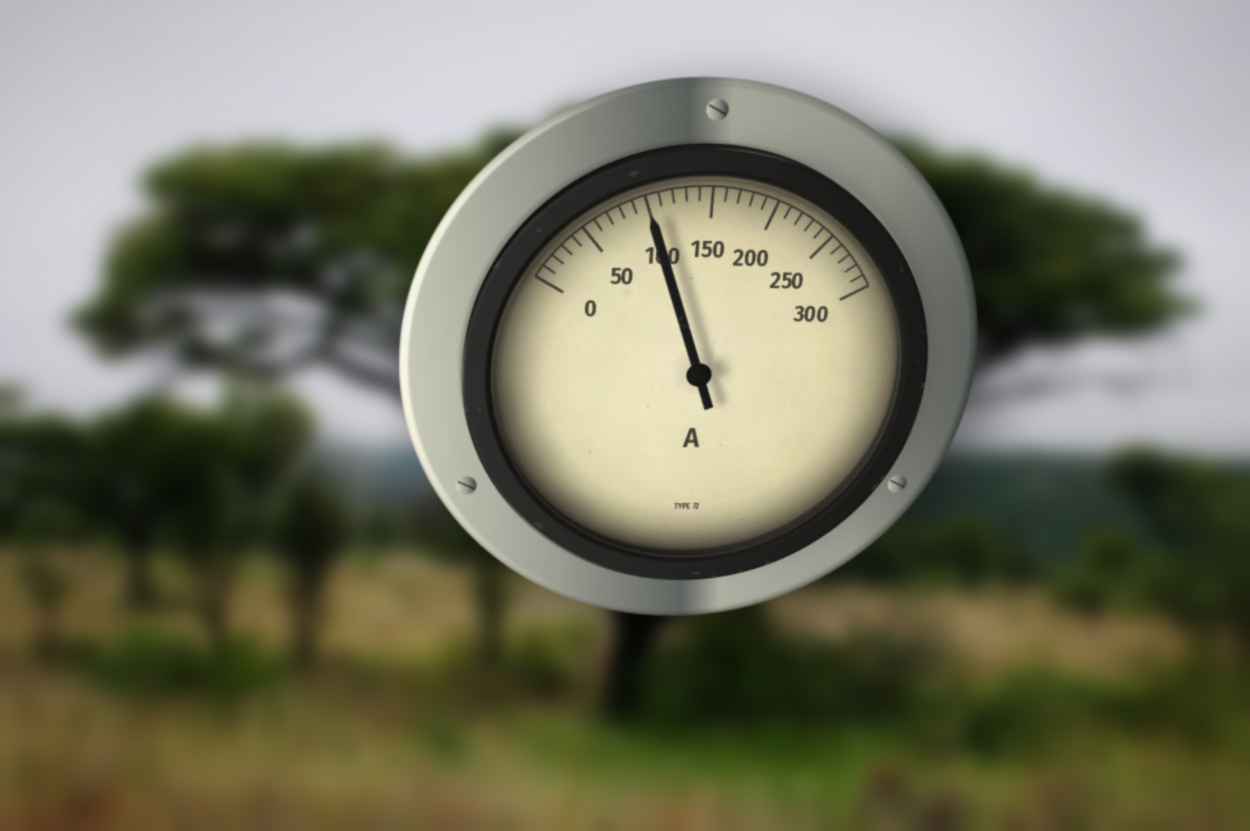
100 (A)
